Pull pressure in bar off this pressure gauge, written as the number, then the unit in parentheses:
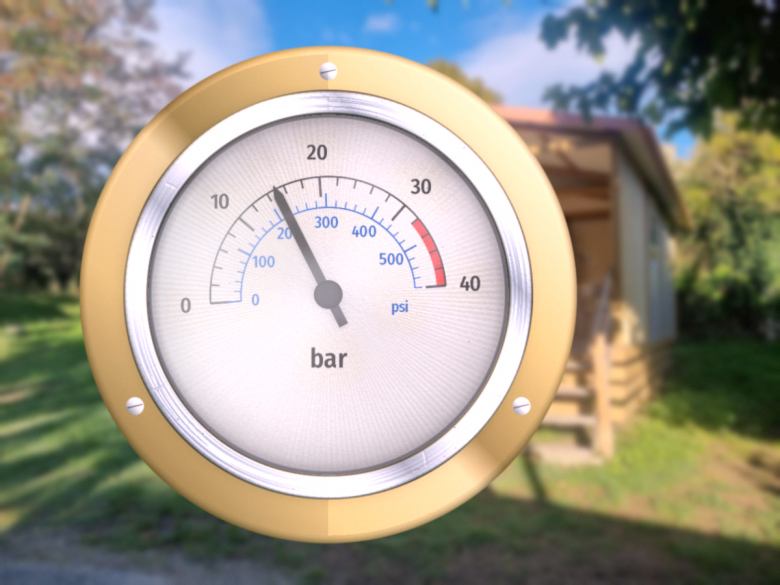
15 (bar)
